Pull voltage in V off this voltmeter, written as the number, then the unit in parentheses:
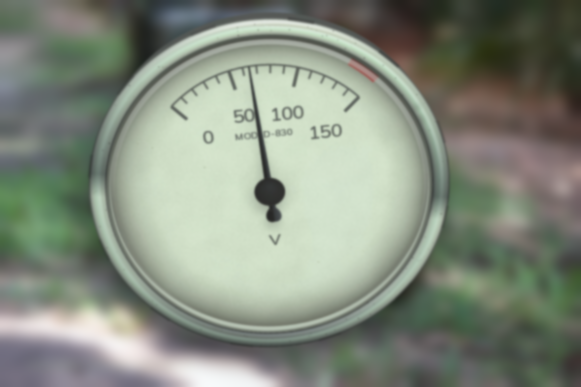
65 (V)
